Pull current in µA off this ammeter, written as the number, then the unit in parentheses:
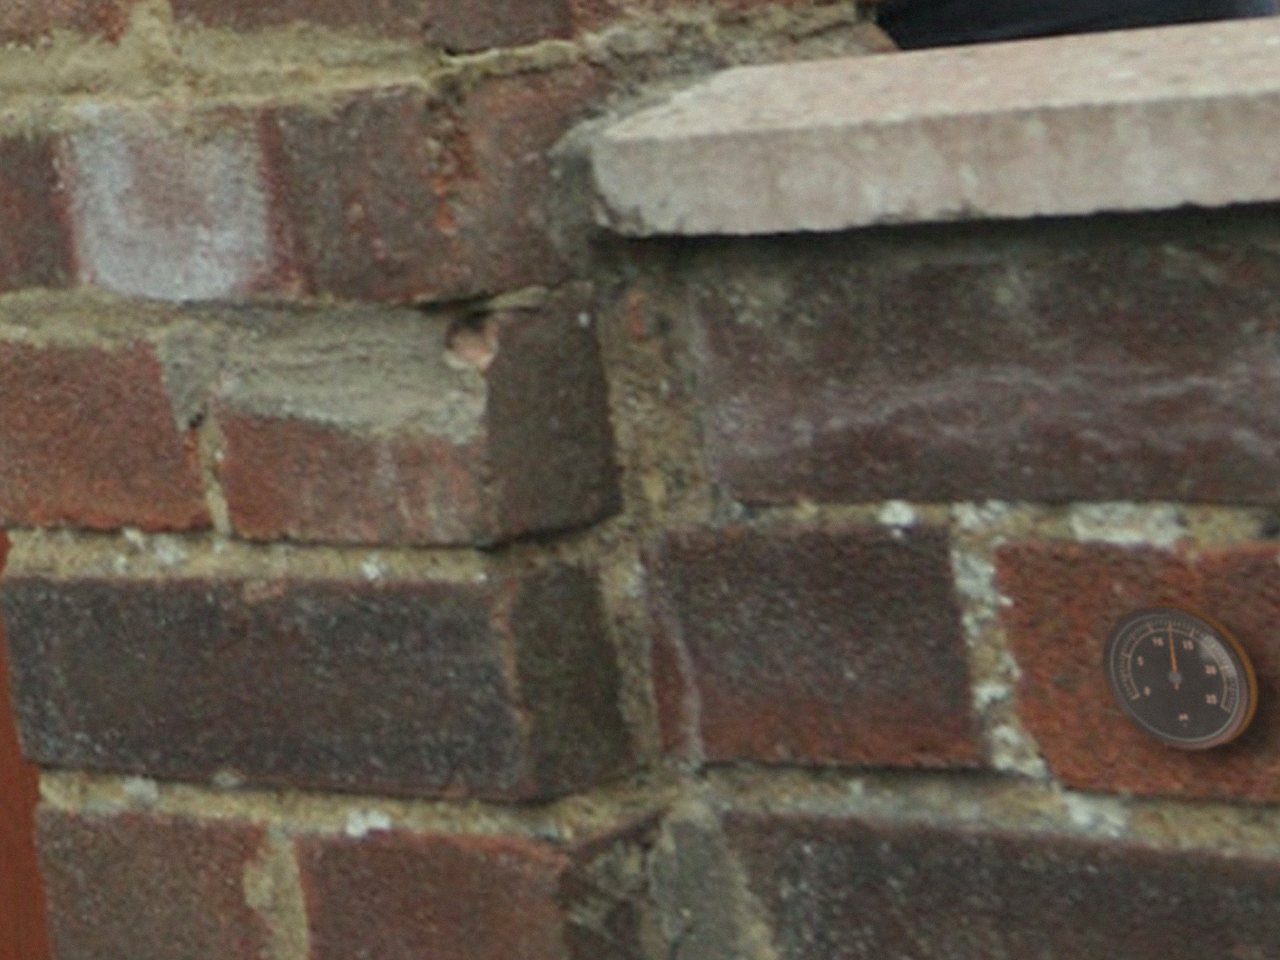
12.5 (µA)
